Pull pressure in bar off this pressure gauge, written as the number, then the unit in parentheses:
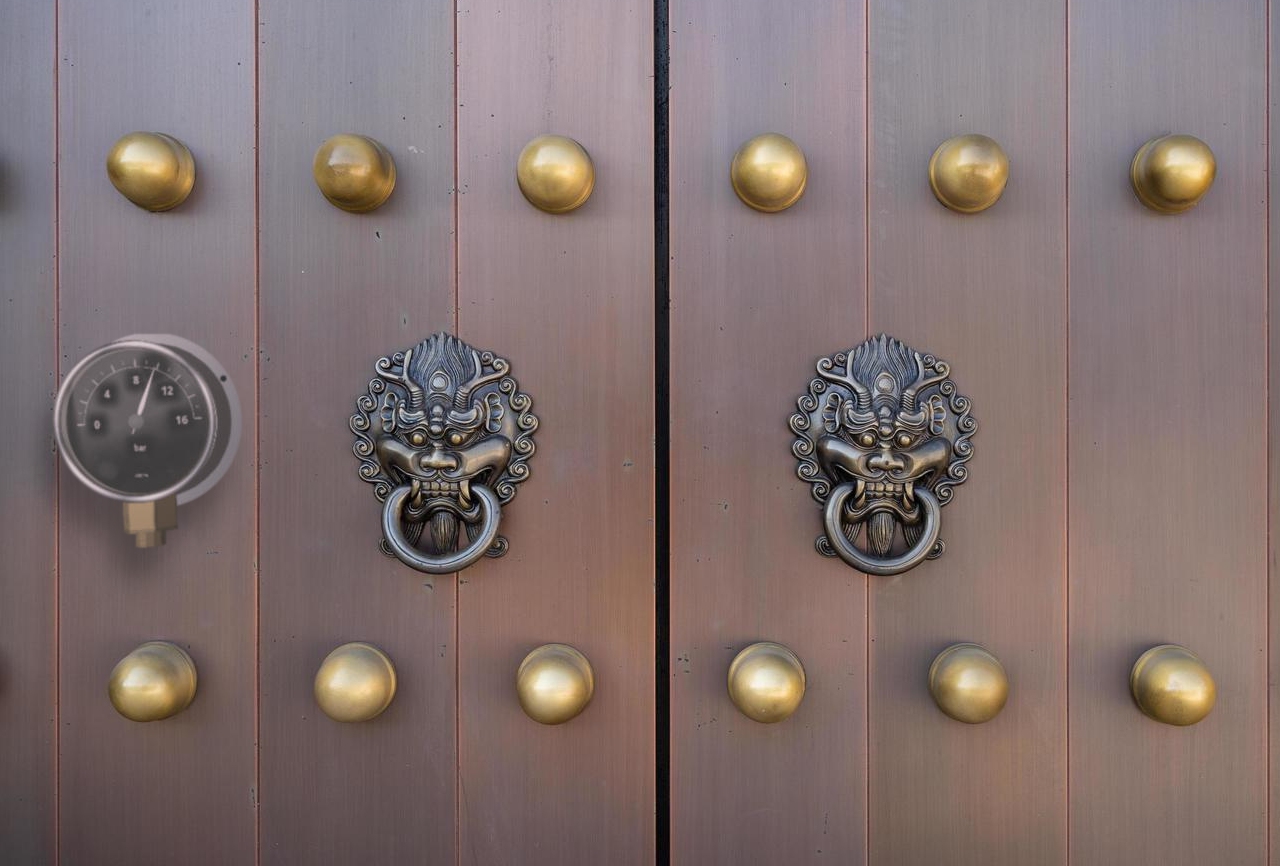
10 (bar)
